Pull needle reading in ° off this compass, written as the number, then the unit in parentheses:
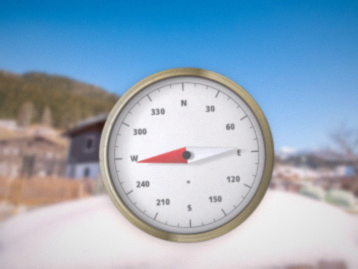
265 (°)
